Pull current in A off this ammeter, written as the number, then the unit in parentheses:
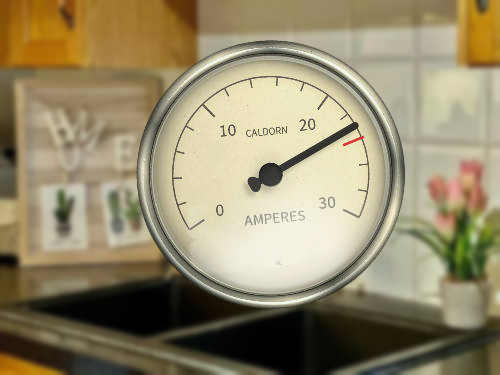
23 (A)
